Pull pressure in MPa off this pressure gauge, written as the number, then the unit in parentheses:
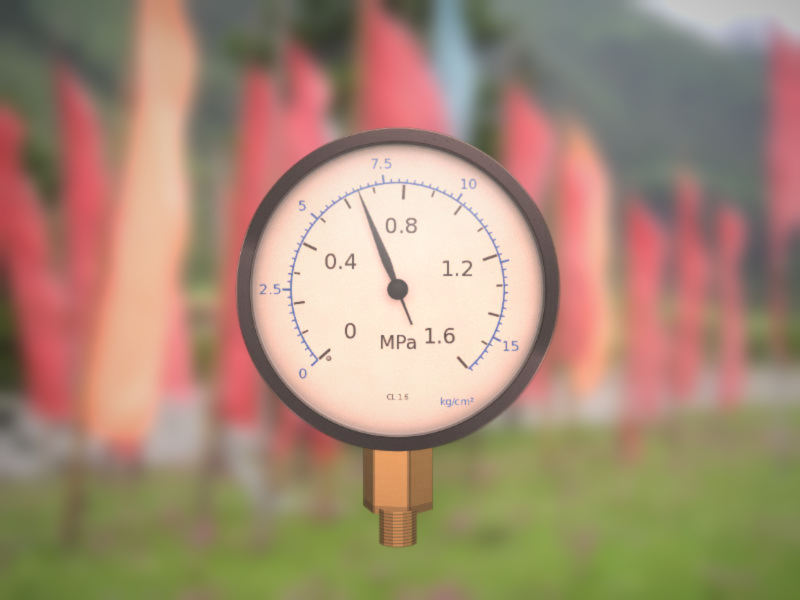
0.65 (MPa)
